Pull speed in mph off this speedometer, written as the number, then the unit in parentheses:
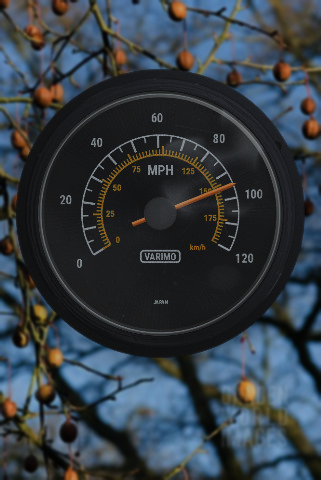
95 (mph)
